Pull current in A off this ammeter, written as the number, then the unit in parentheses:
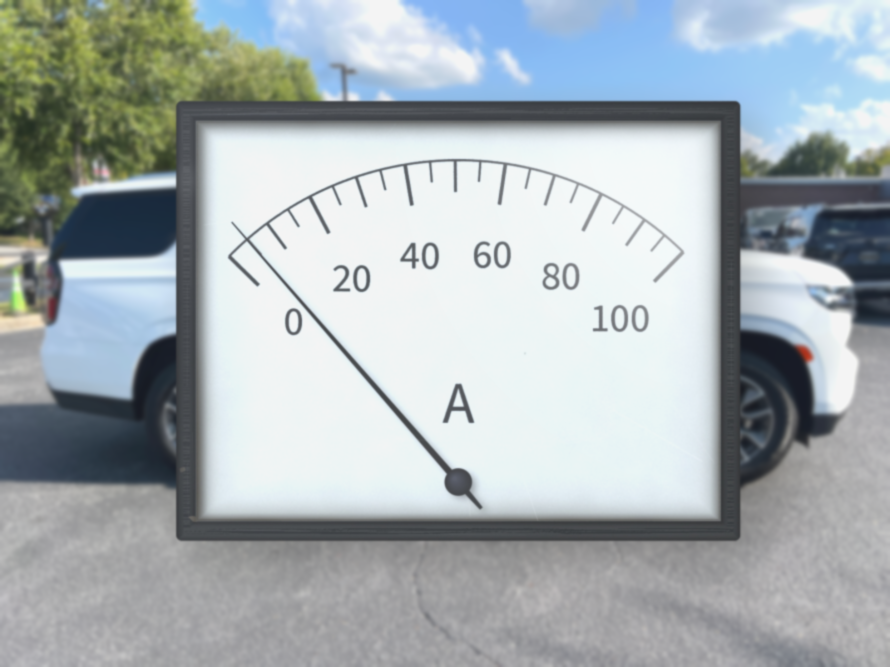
5 (A)
